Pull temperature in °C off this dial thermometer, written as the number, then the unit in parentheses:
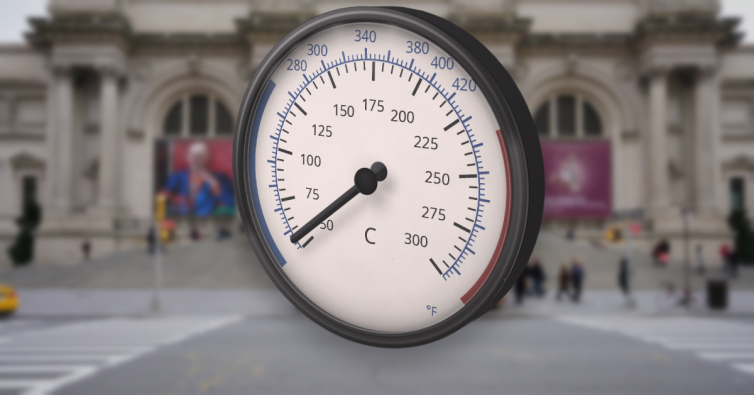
55 (°C)
